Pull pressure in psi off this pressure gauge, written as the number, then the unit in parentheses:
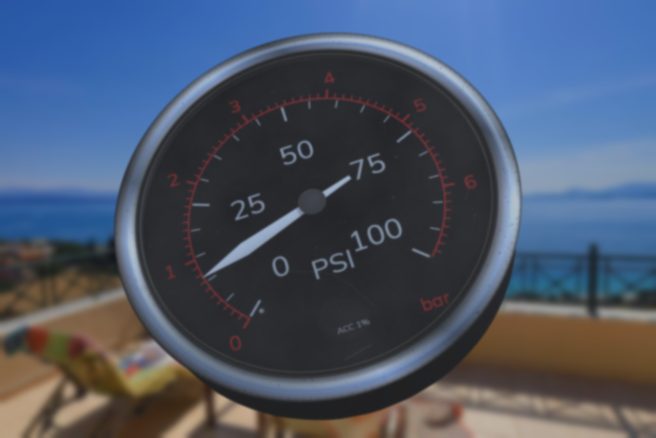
10 (psi)
